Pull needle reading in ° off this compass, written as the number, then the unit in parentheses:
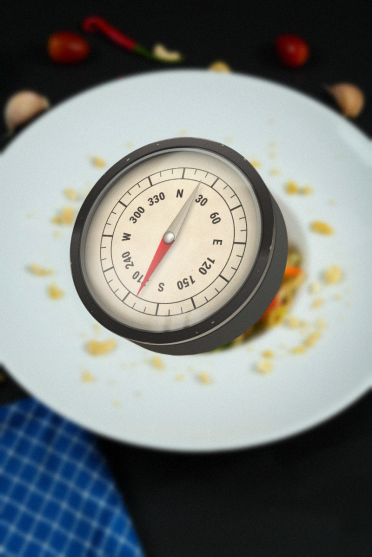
200 (°)
